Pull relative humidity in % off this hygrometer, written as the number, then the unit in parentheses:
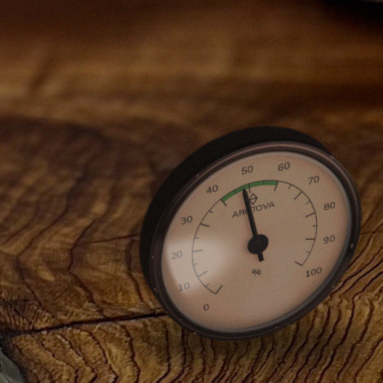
47.5 (%)
